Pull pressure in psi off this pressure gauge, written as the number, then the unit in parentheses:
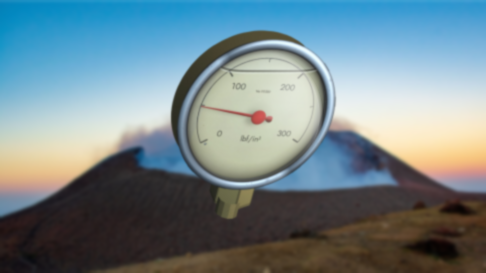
50 (psi)
